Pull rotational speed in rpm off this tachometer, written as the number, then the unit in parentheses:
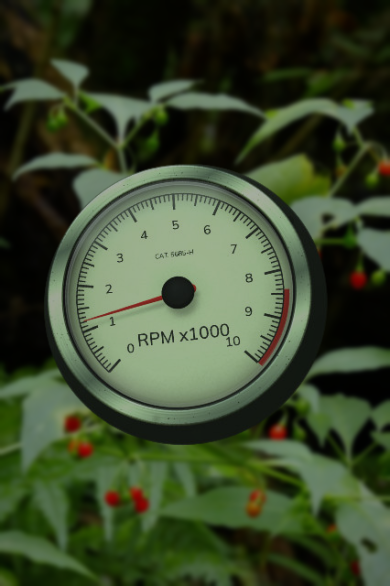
1200 (rpm)
